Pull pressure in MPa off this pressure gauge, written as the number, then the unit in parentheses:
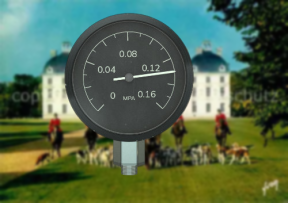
0.13 (MPa)
